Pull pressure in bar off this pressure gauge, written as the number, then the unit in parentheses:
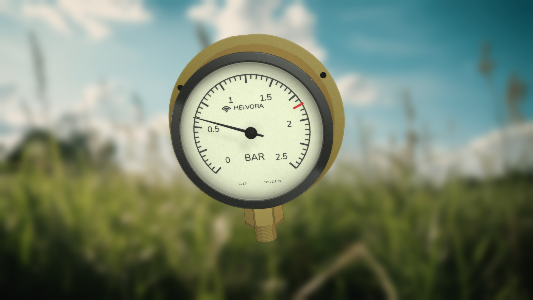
0.6 (bar)
